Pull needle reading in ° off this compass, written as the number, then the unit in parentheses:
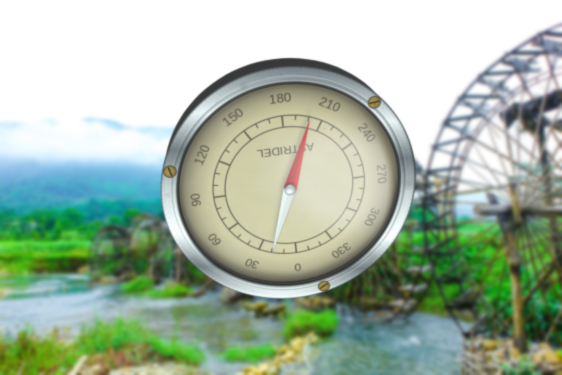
200 (°)
